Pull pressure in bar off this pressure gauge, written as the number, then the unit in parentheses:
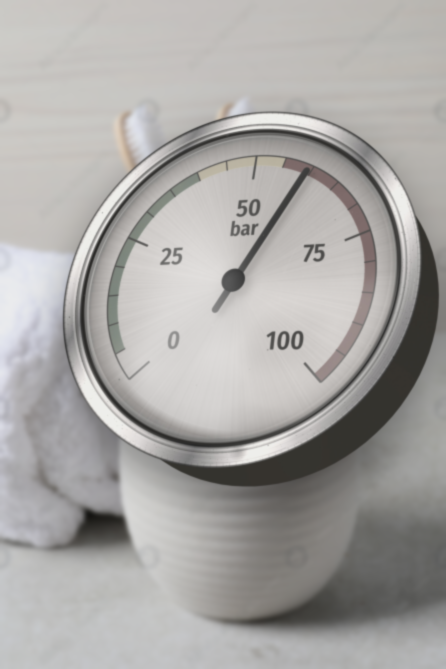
60 (bar)
